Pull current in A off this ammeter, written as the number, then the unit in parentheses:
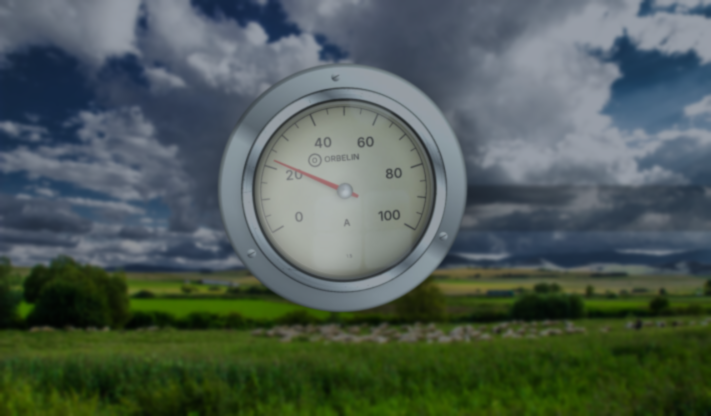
22.5 (A)
